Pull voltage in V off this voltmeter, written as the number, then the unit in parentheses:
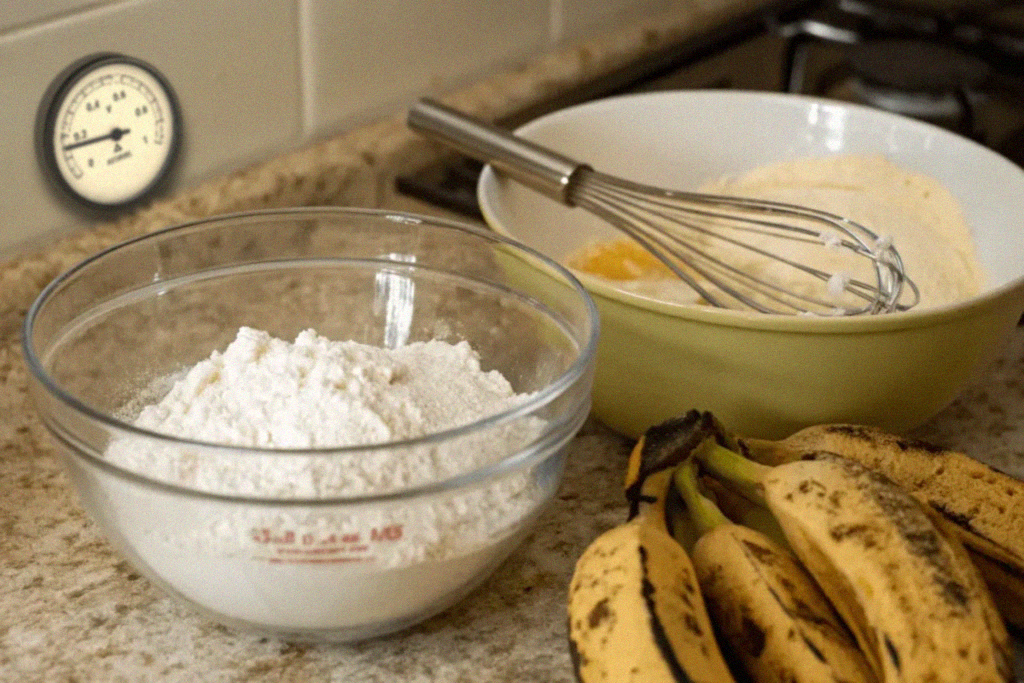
0.15 (V)
